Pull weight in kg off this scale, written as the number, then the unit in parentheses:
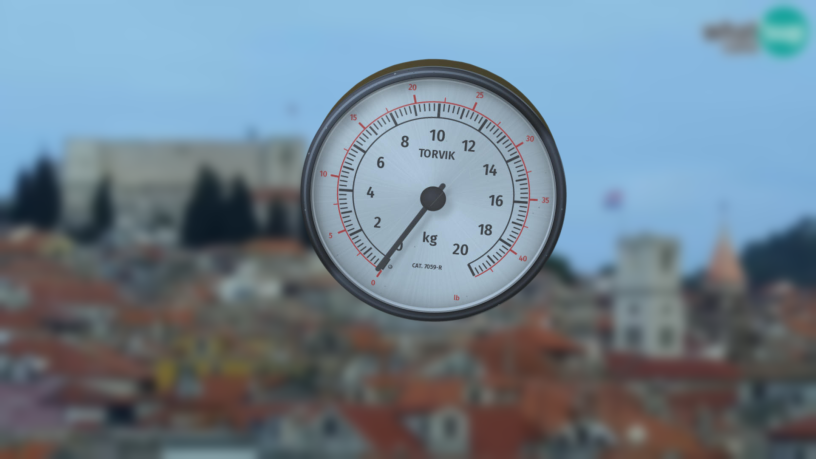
0.2 (kg)
